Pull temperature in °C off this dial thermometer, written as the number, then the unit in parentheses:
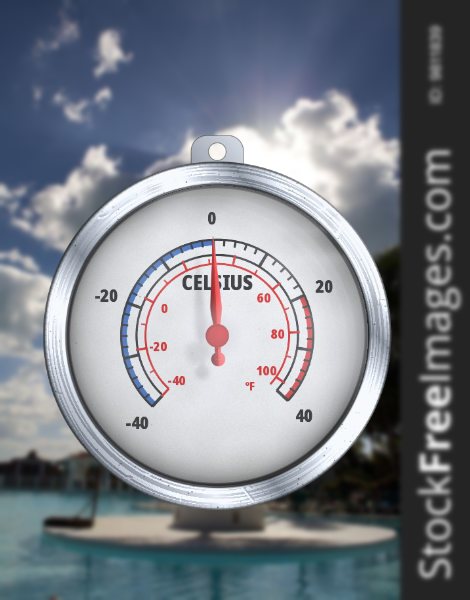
0 (°C)
